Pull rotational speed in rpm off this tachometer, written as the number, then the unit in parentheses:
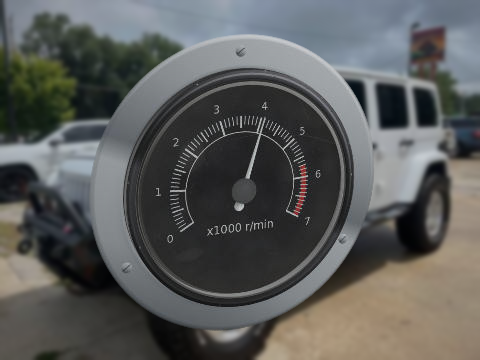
4000 (rpm)
